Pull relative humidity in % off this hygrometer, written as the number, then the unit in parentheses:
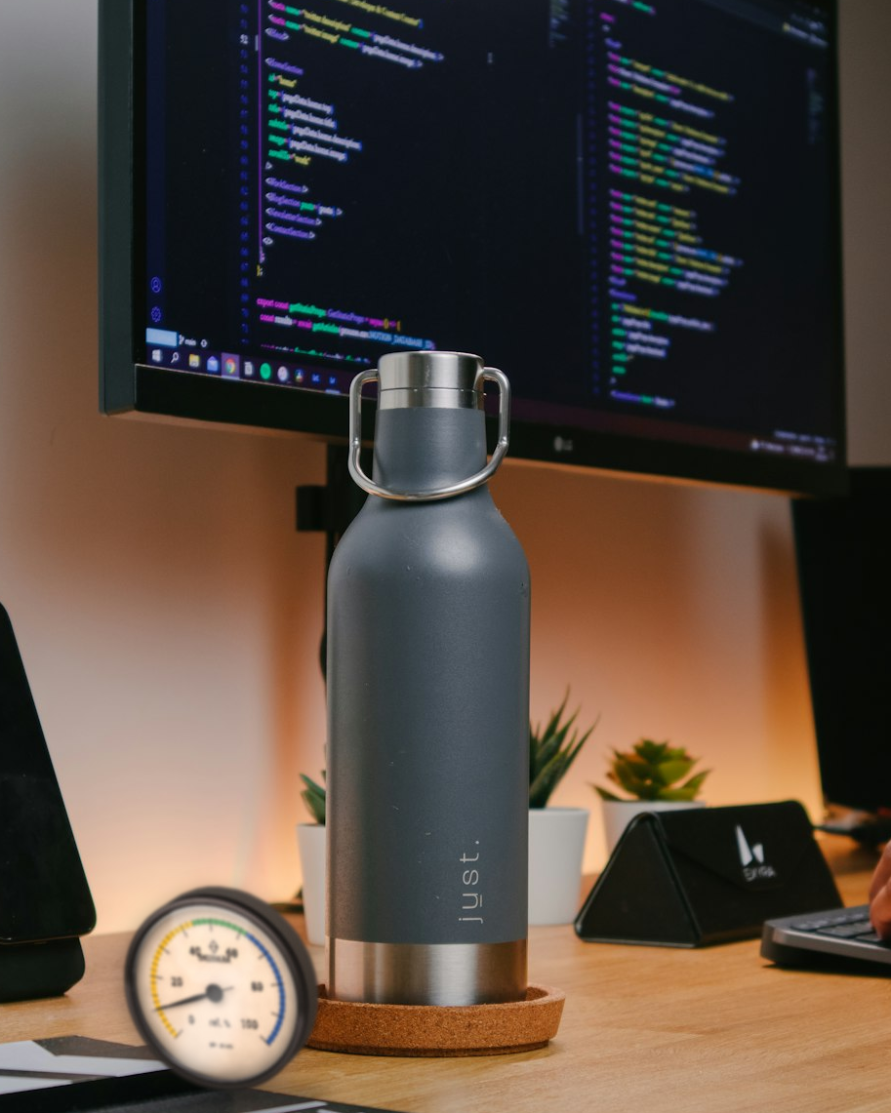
10 (%)
